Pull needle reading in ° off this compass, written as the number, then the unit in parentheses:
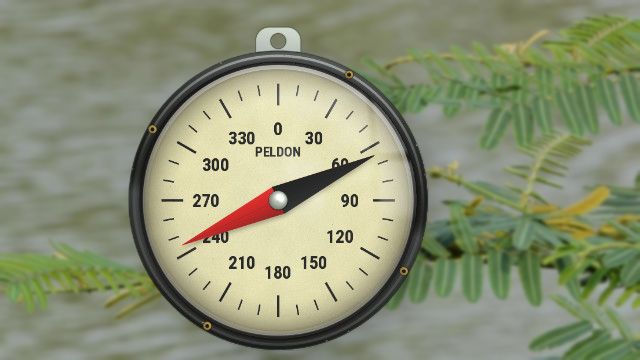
245 (°)
